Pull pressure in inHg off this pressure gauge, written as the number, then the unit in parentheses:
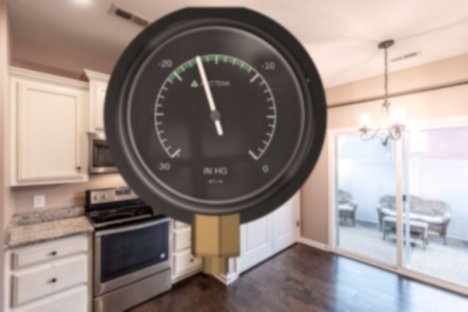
-17 (inHg)
